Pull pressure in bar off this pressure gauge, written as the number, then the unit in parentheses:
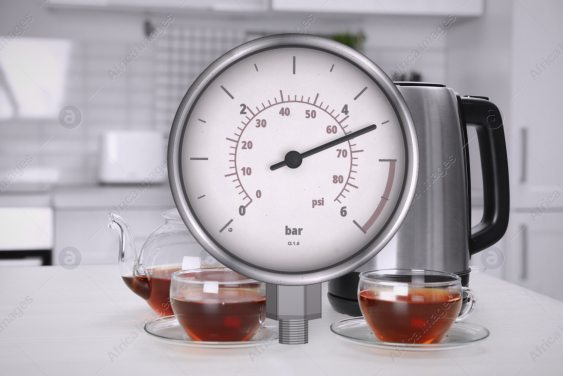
4.5 (bar)
